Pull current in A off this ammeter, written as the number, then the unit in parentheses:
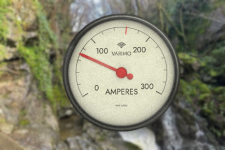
70 (A)
